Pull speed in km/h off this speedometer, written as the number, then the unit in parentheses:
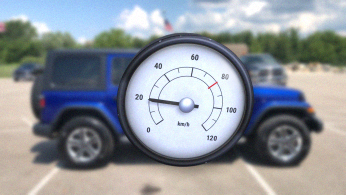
20 (km/h)
